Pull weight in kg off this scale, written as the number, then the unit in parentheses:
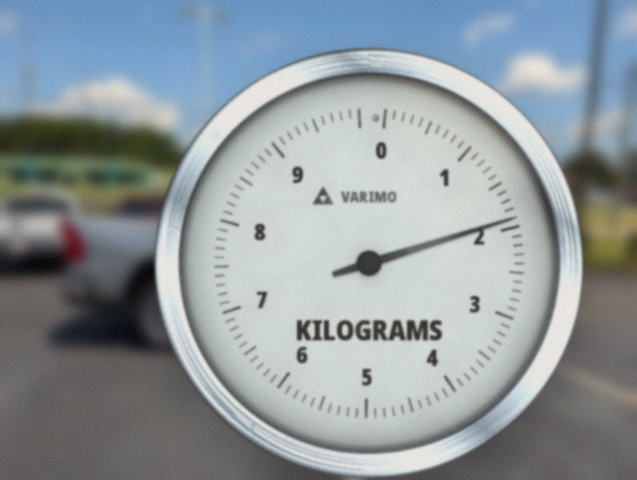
1.9 (kg)
